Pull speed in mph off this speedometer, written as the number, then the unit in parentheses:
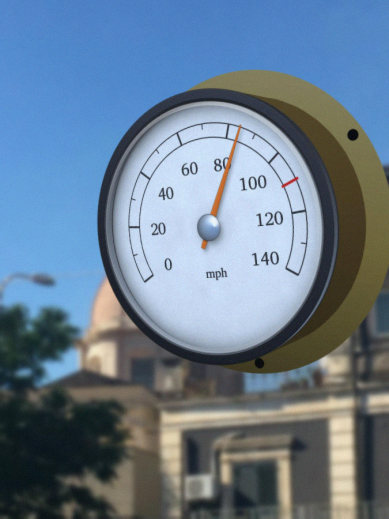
85 (mph)
